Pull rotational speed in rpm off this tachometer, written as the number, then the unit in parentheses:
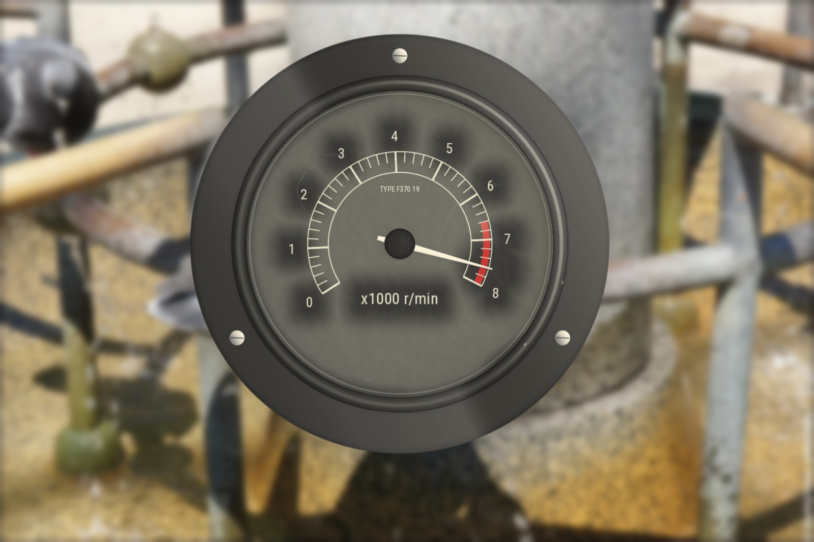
7600 (rpm)
